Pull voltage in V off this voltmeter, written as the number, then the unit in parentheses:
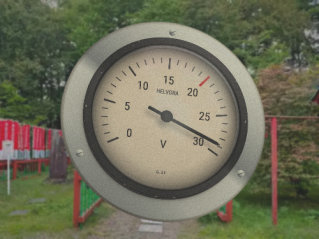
29 (V)
